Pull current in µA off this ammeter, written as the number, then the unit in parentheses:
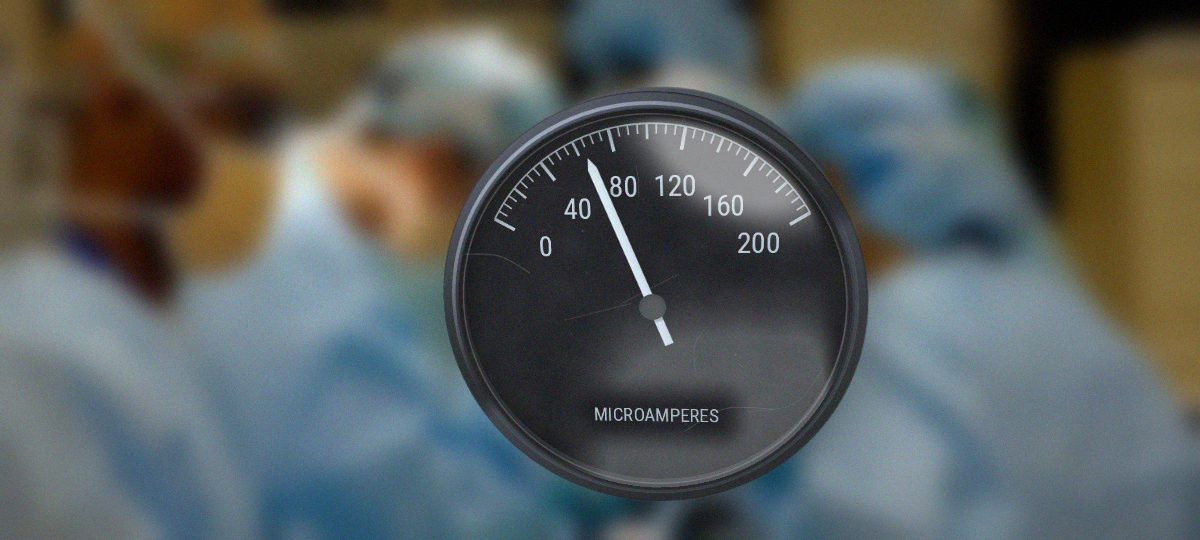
65 (µA)
